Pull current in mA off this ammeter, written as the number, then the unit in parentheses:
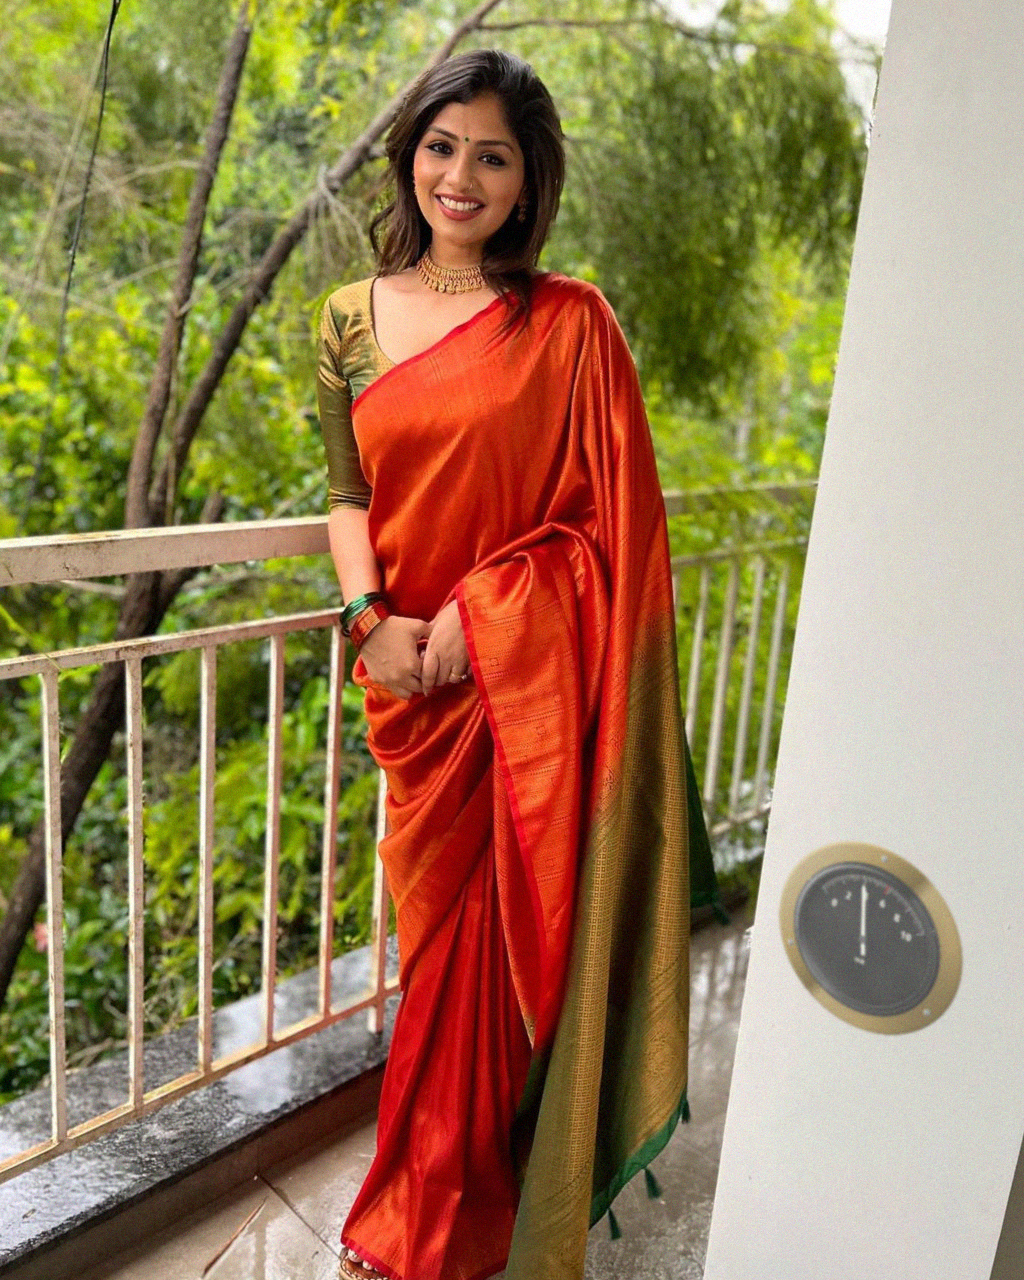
4 (mA)
